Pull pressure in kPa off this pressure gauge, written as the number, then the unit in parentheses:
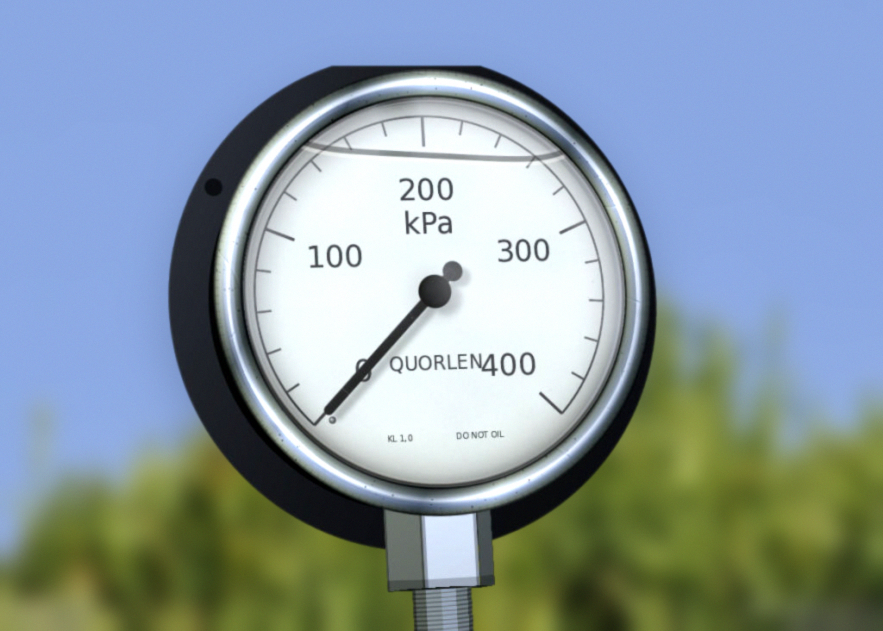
0 (kPa)
